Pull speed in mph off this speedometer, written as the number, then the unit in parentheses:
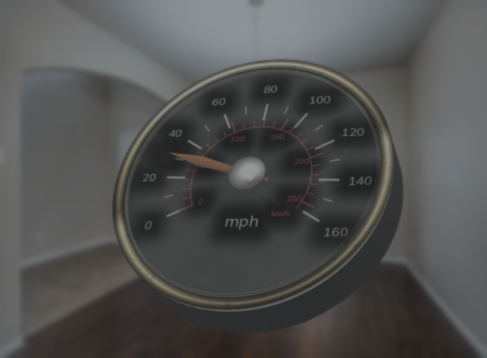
30 (mph)
